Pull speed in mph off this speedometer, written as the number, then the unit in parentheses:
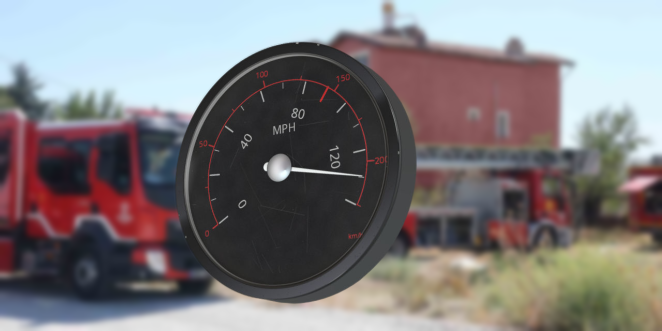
130 (mph)
